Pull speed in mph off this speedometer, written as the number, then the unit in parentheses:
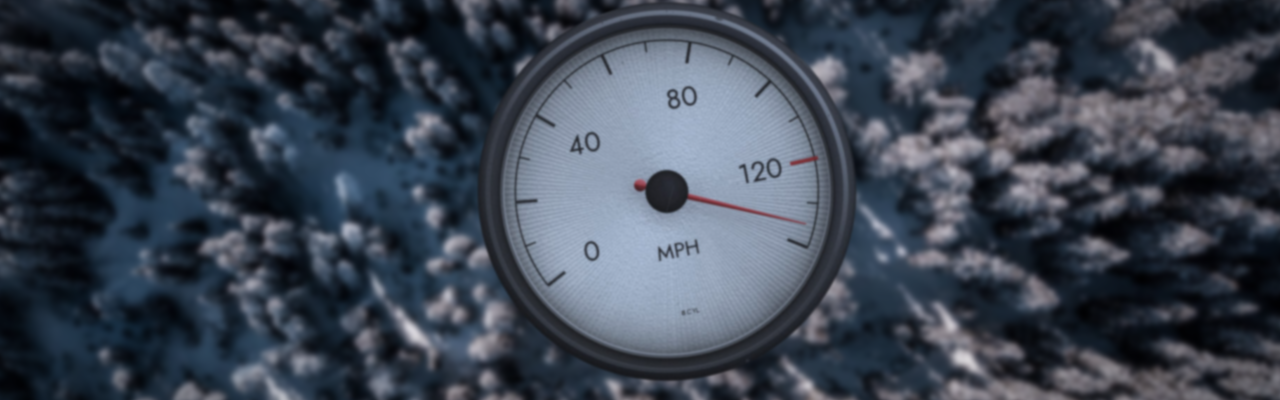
135 (mph)
